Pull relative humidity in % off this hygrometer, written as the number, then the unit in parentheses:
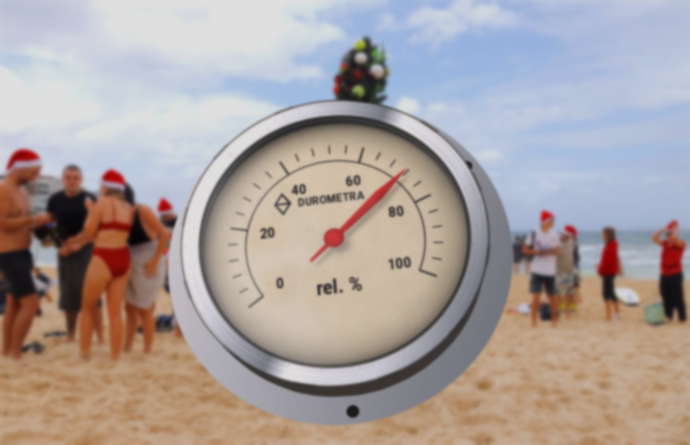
72 (%)
